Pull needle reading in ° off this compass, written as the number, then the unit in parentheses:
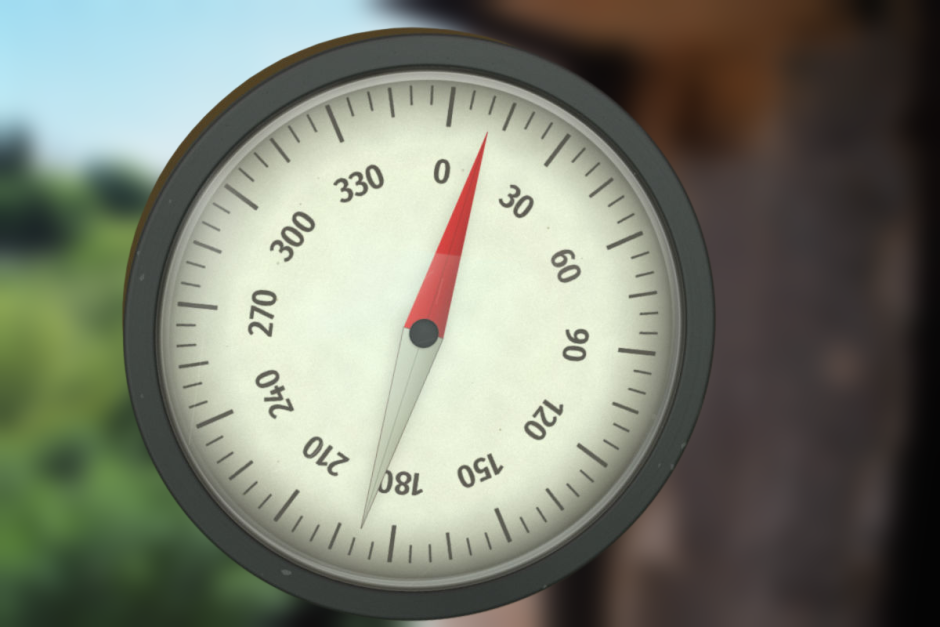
10 (°)
